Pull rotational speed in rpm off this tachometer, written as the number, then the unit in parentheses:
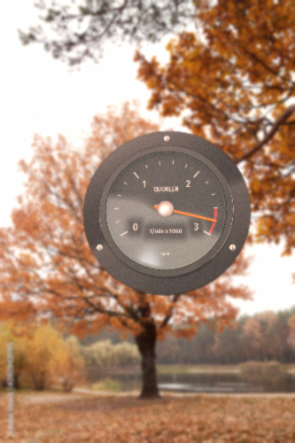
2800 (rpm)
